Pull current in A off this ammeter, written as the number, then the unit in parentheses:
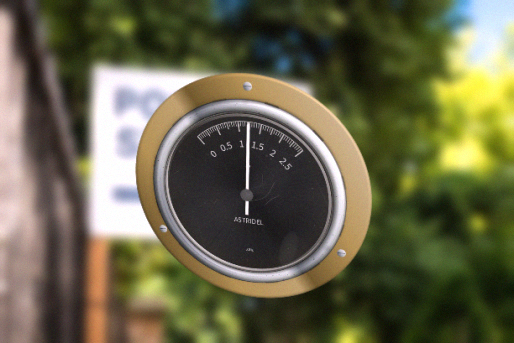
1.25 (A)
